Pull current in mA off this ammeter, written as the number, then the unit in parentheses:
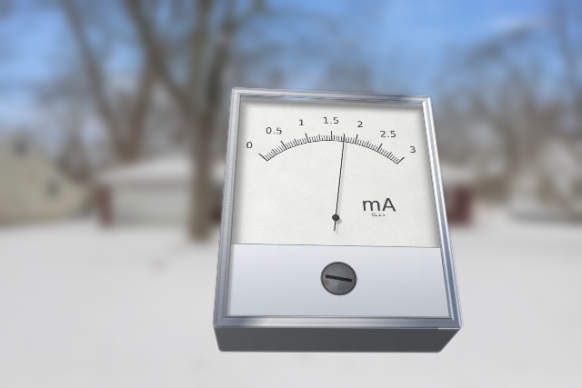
1.75 (mA)
